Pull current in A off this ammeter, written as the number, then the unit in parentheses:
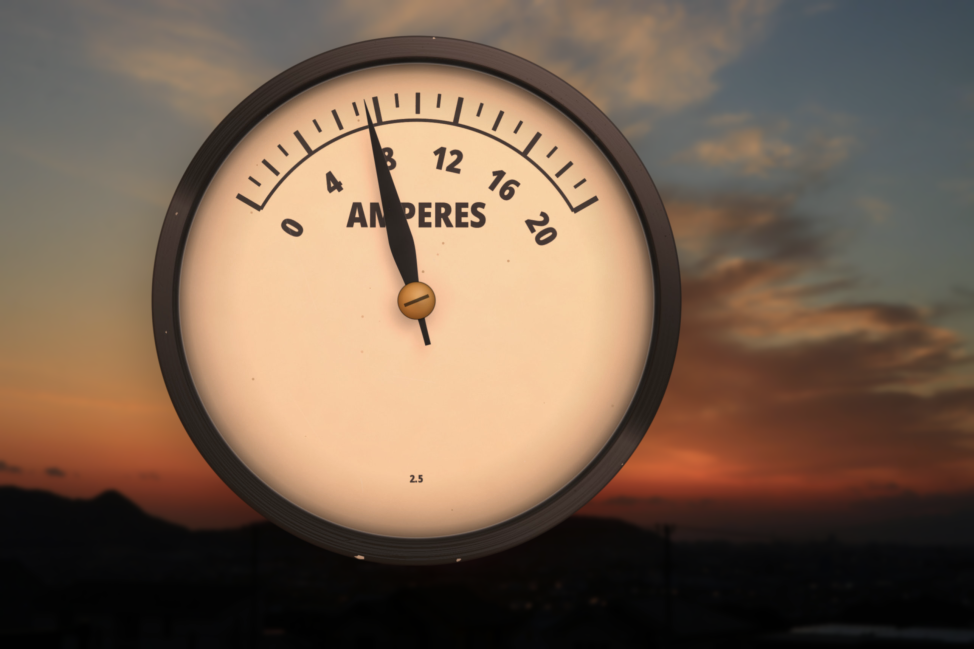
7.5 (A)
